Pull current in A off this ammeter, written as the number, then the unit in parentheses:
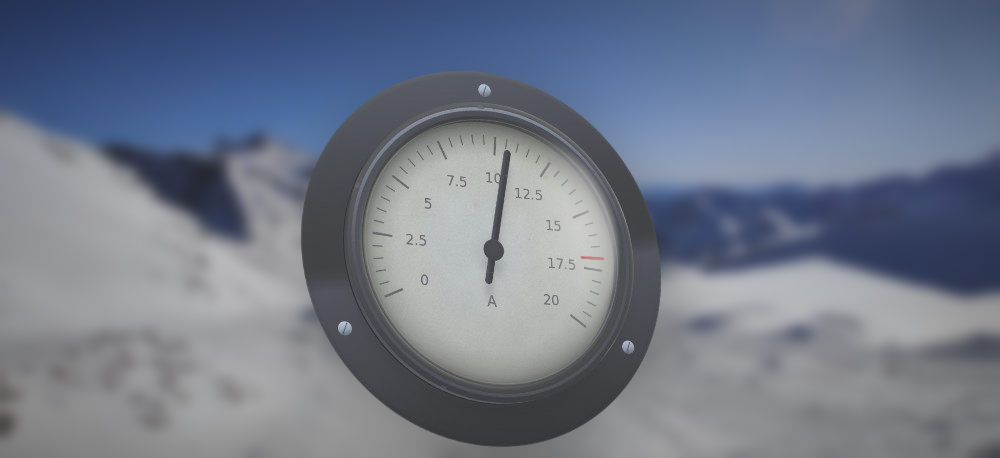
10.5 (A)
